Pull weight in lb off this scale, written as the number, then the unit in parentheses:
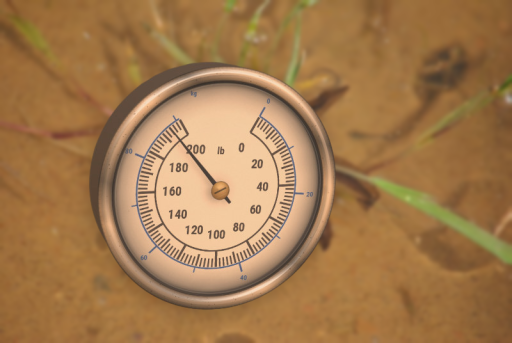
194 (lb)
